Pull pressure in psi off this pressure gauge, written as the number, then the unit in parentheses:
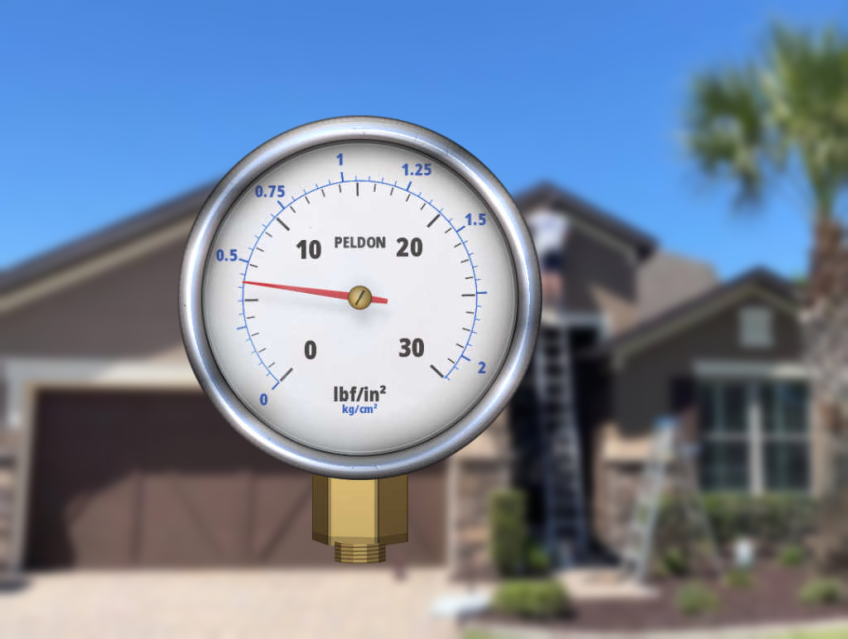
6 (psi)
